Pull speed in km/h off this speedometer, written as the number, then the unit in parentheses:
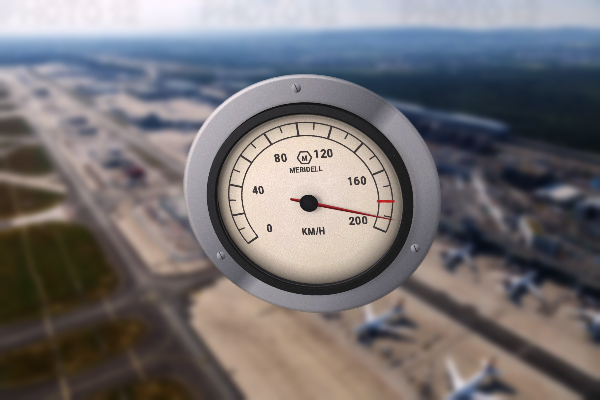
190 (km/h)
